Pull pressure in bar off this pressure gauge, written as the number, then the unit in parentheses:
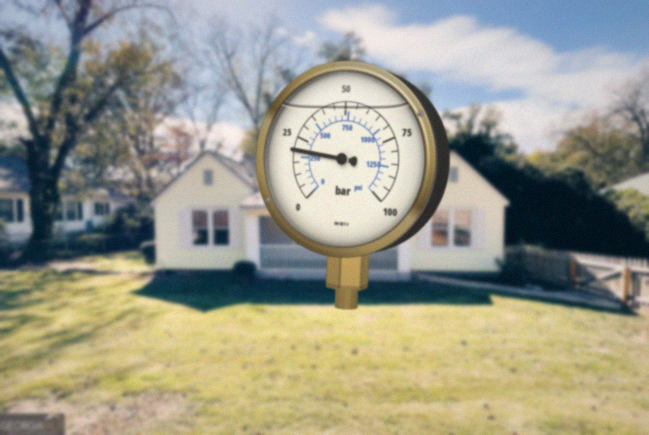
20 (bar)
